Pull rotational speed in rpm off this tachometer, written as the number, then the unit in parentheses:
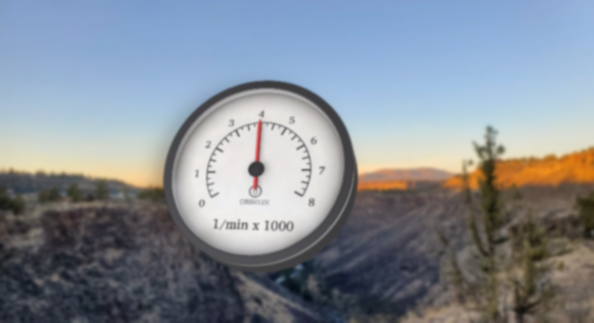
4000 (rpm)
